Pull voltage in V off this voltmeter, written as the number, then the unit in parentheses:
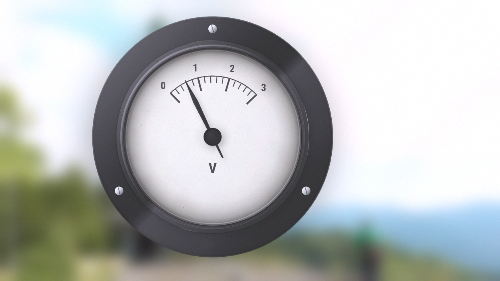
0.6 (V)
